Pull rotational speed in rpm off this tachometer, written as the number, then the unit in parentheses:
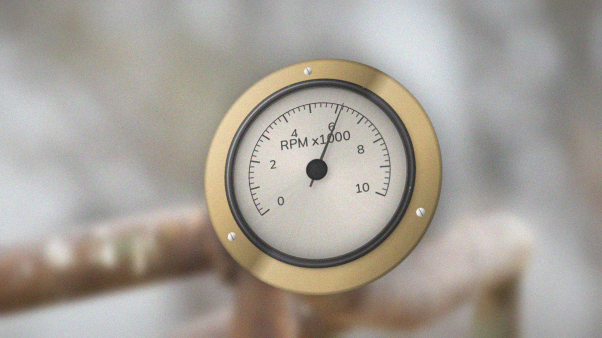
6200 (rpm)
